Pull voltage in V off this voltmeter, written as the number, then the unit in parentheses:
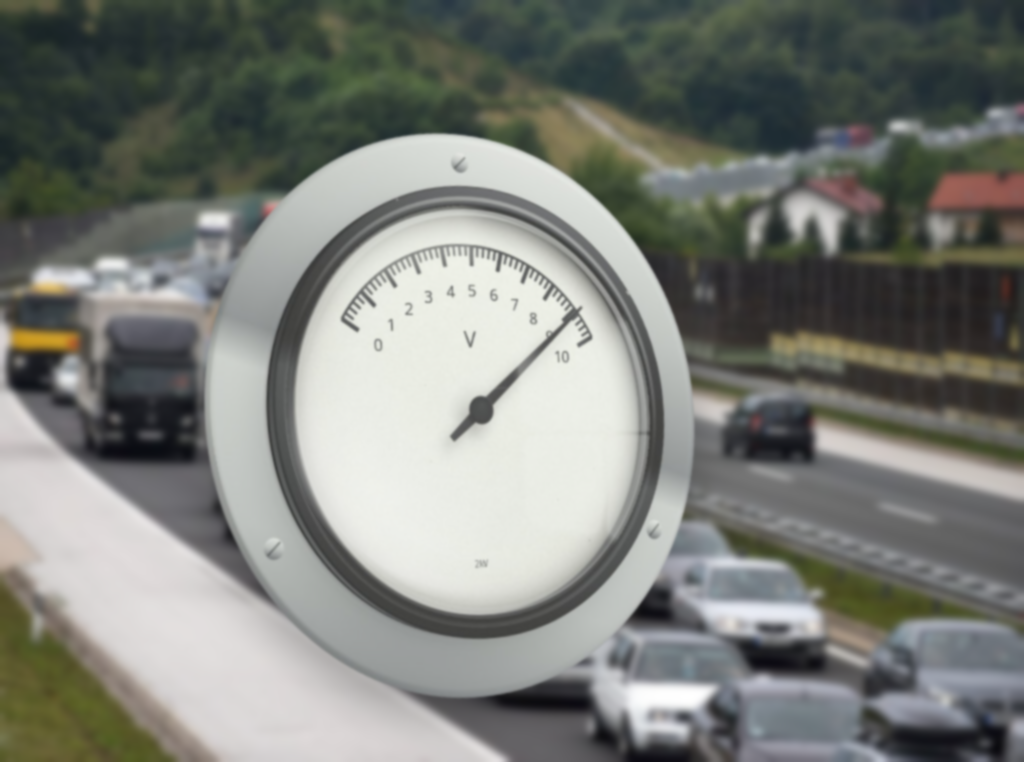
9 (V)
